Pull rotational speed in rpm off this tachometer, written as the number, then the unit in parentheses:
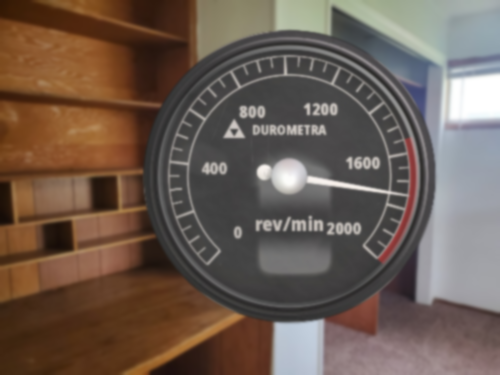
1750 (rpm)
